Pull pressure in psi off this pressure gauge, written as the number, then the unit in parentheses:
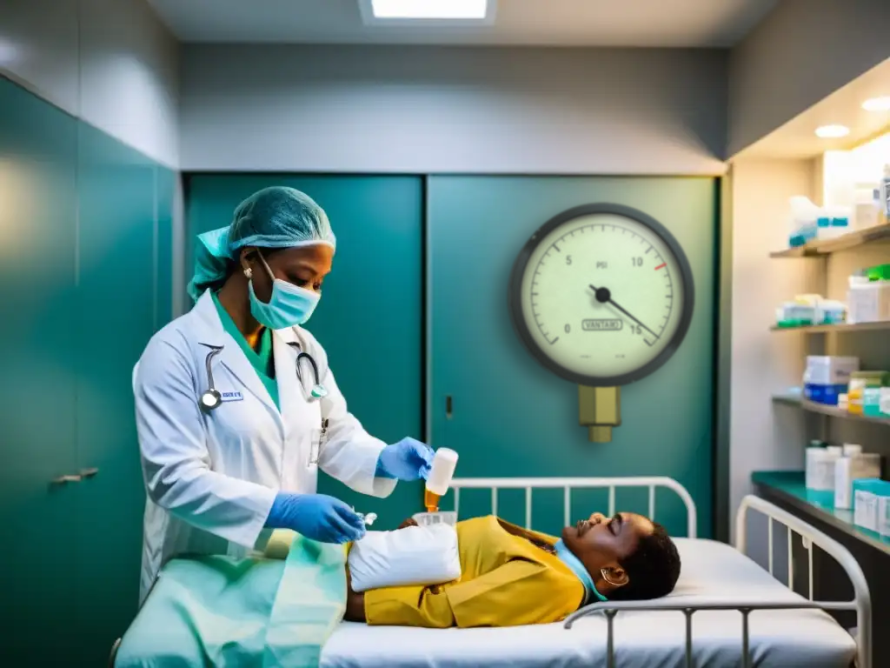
14.5 (psi)
